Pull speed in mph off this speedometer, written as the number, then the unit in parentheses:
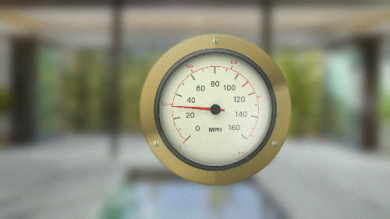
30 (mph)
